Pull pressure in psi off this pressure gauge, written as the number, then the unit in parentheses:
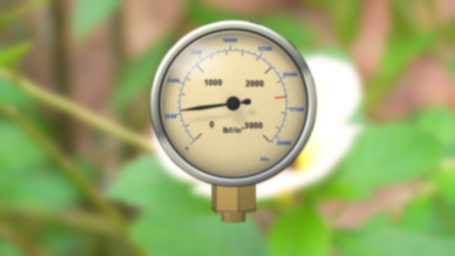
400 (psi)
